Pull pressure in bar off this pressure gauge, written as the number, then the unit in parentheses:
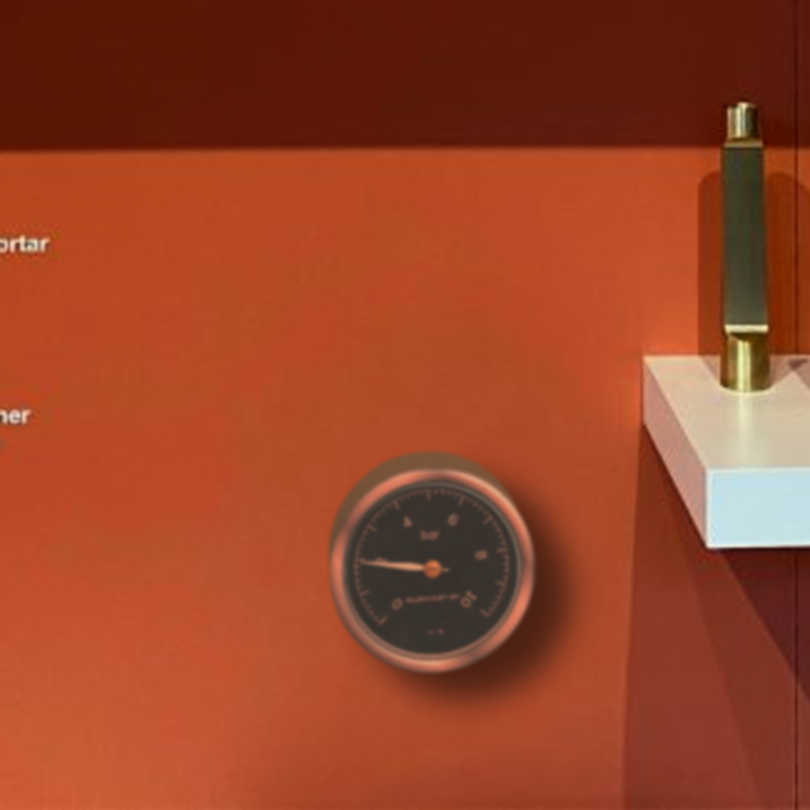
2 (bar)
